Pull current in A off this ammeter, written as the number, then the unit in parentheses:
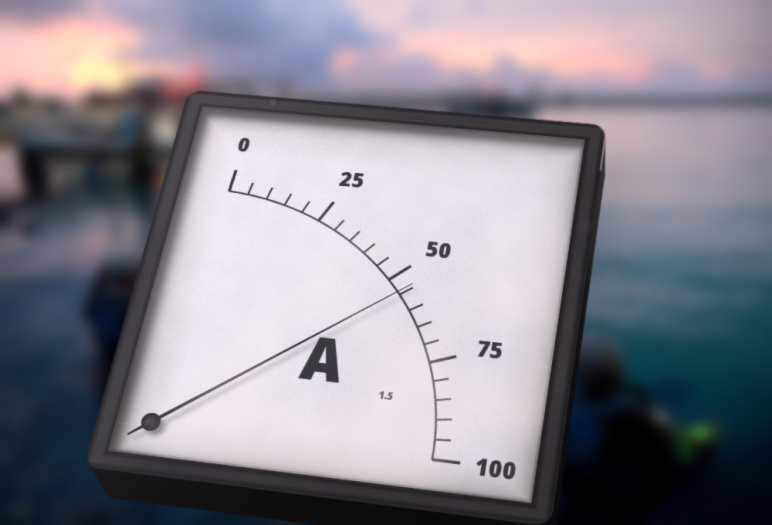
55 (A)
